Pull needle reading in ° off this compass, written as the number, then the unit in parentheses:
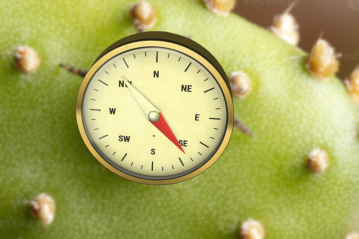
140 (°)
